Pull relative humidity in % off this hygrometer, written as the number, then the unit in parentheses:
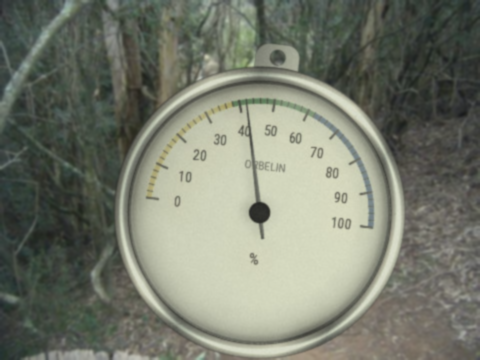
42 (%)
